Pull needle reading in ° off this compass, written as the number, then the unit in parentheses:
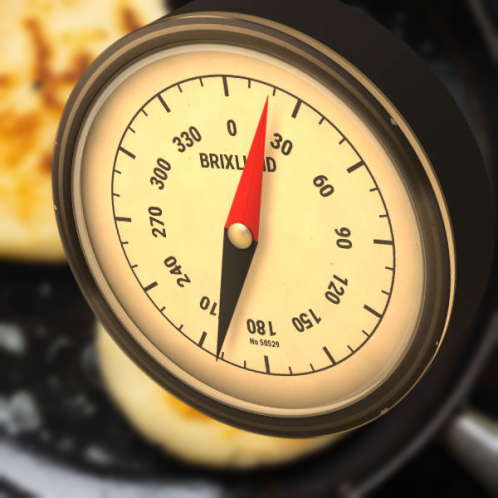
20 (°)
